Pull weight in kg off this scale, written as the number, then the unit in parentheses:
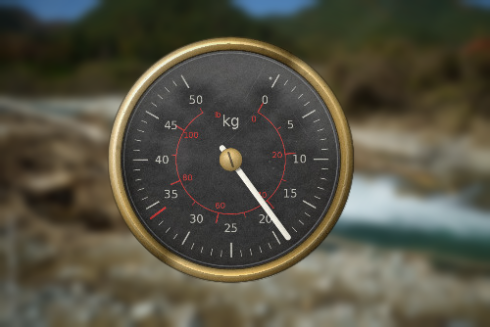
19 (kg)
